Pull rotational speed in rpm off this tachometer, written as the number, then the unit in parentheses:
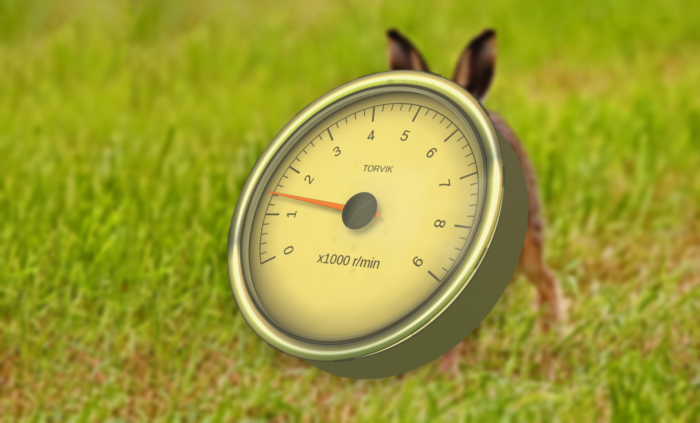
1400 (rpm)
